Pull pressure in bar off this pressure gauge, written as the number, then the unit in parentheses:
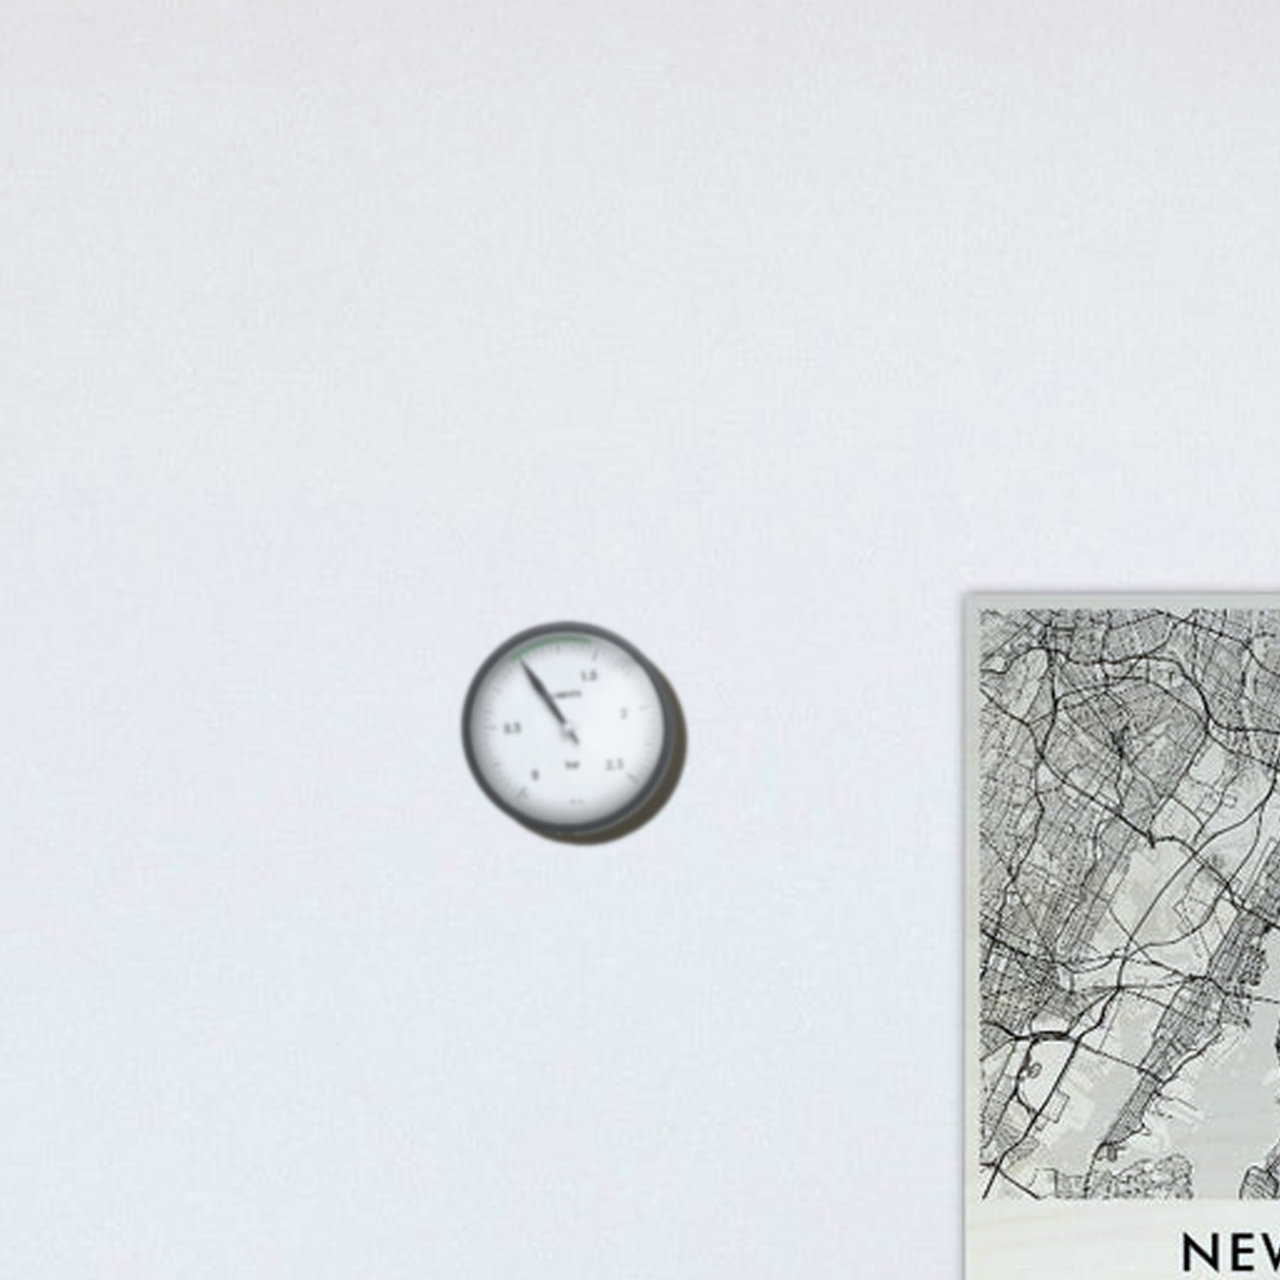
1 (bar)
